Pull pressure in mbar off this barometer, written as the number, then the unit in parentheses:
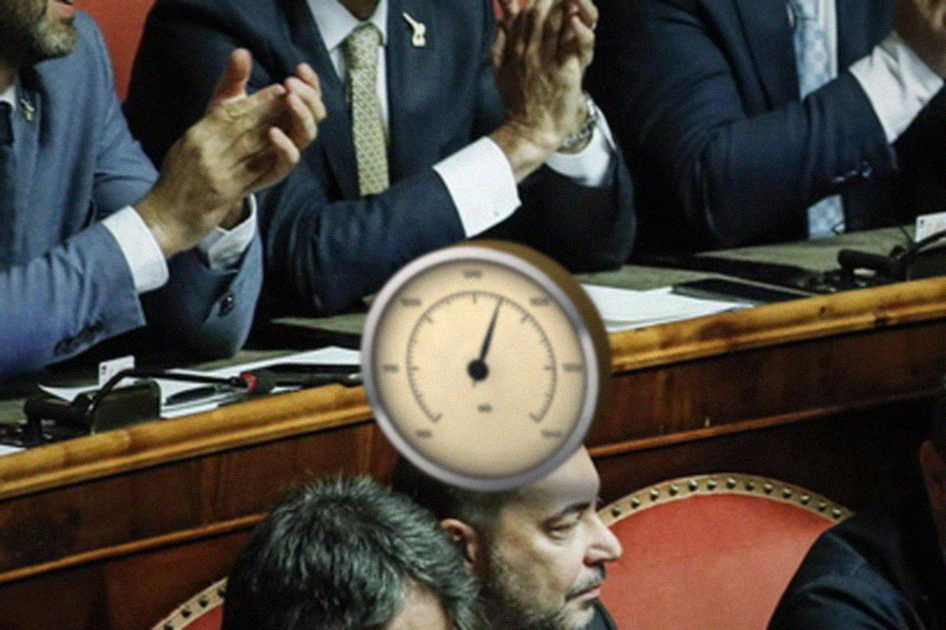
1015 (mbar)
